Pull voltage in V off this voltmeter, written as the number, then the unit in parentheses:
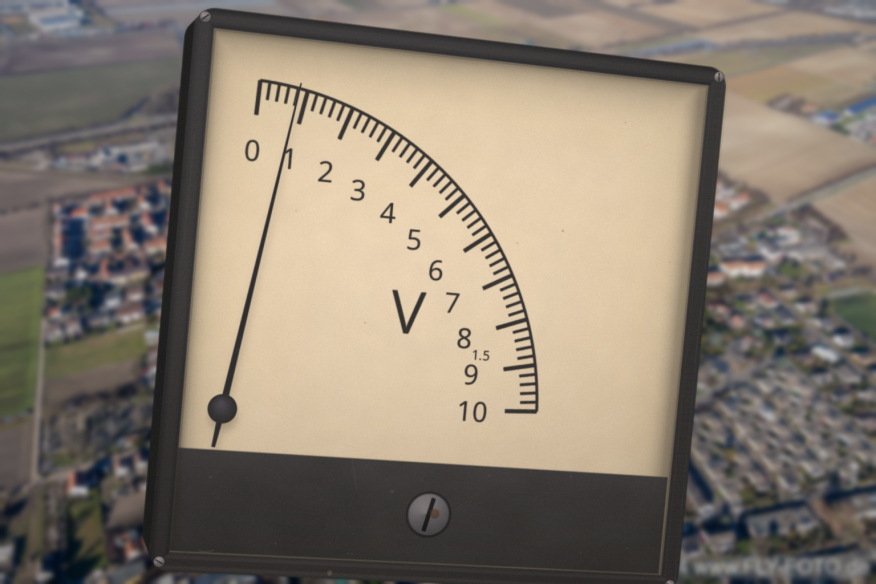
0.8 (V)
